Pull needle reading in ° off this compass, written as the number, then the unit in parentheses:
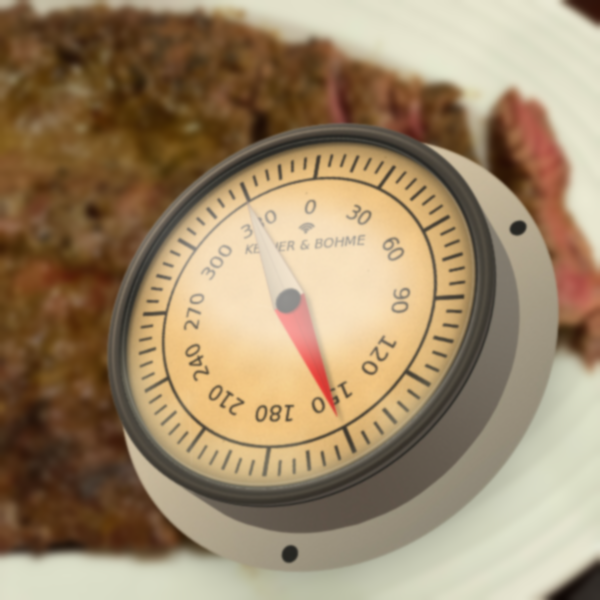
150 (°)
